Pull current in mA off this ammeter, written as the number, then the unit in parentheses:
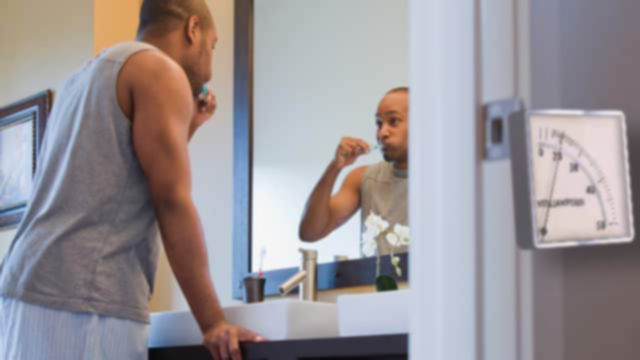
20 (mA)
